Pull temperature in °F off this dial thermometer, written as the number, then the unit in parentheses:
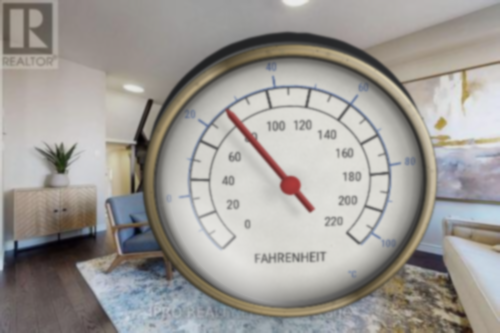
80 (°F)
